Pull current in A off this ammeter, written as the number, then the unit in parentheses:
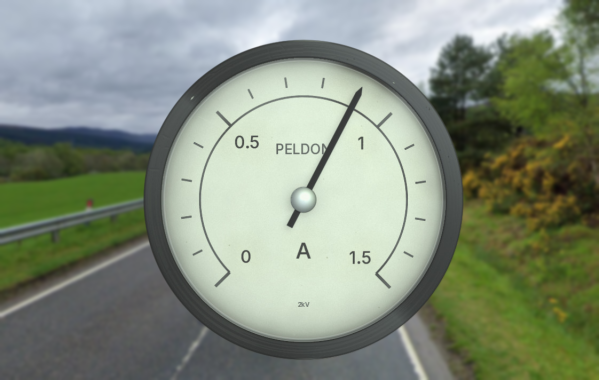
0.9 (A)
